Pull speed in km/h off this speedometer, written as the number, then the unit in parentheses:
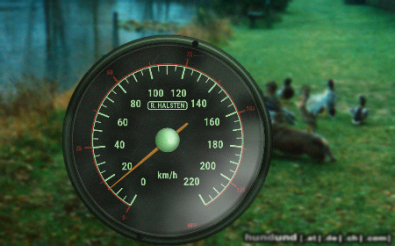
15 (km/h)
